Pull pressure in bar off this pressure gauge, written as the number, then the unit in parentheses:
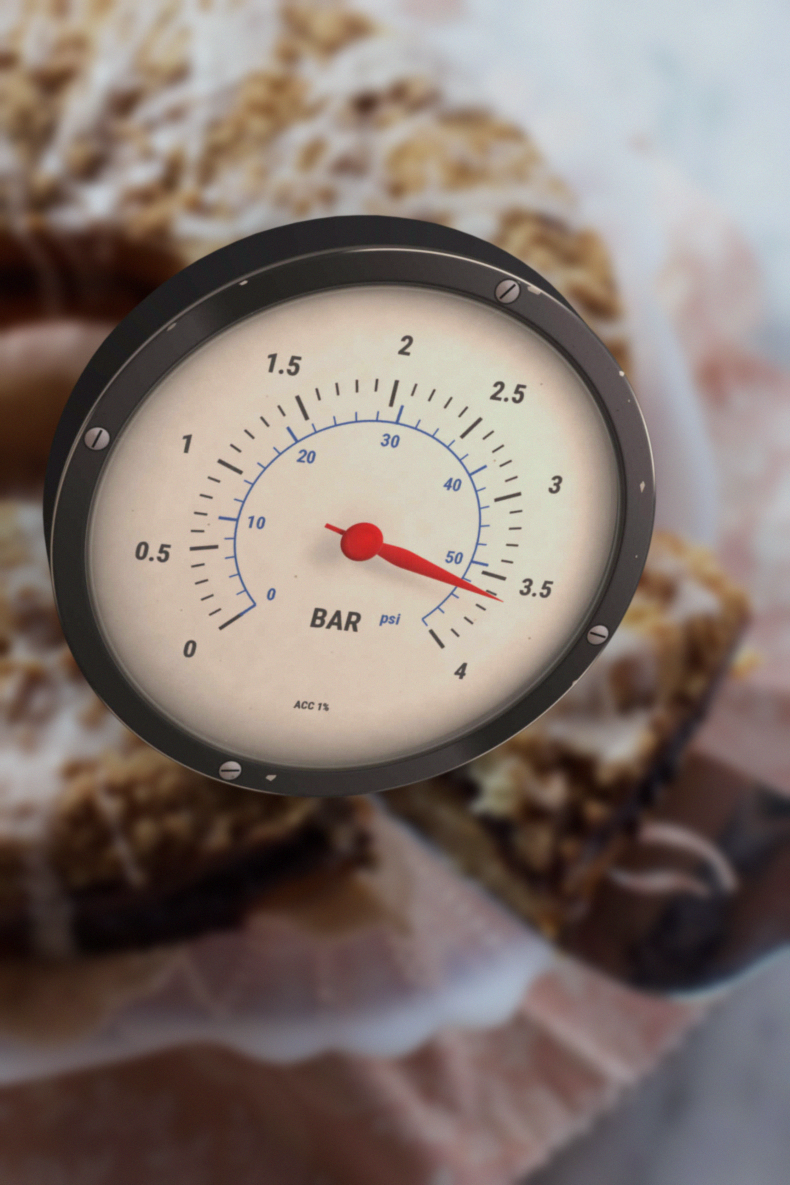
3.6 (bar)
